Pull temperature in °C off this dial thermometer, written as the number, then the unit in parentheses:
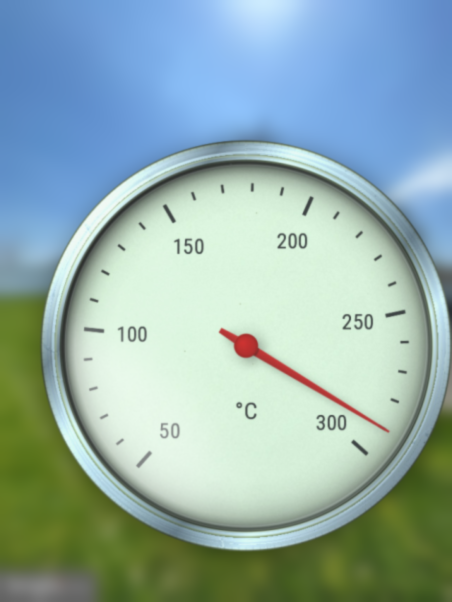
290 (°C)
